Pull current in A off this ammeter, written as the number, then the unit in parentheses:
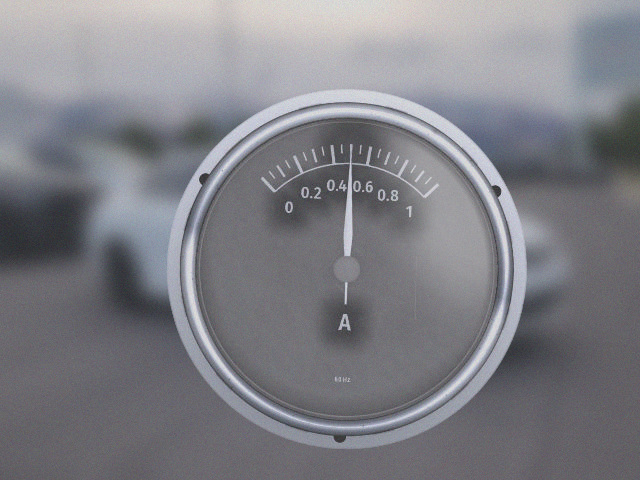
0.5 (A)
